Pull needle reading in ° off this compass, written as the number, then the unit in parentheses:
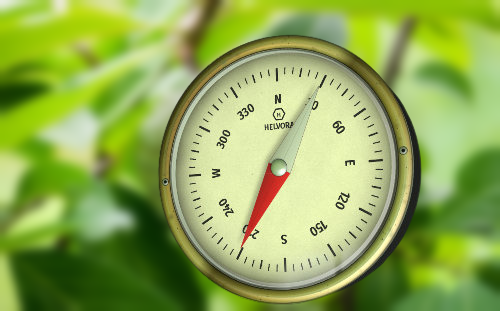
210 (°)
